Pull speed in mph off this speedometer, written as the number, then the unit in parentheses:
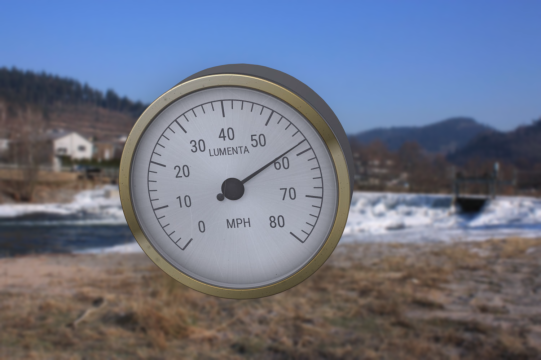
58 (mph)
